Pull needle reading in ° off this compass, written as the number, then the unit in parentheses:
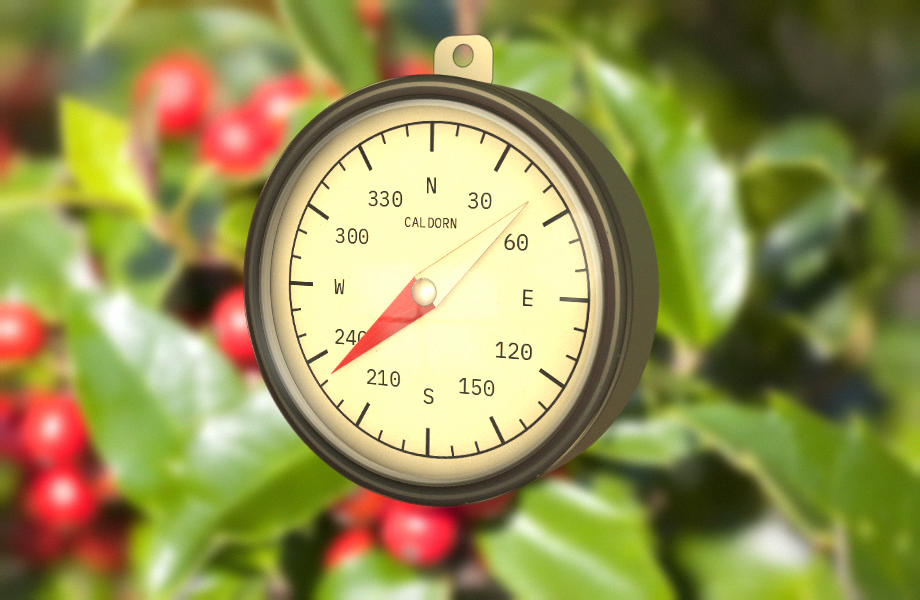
230 (°)
